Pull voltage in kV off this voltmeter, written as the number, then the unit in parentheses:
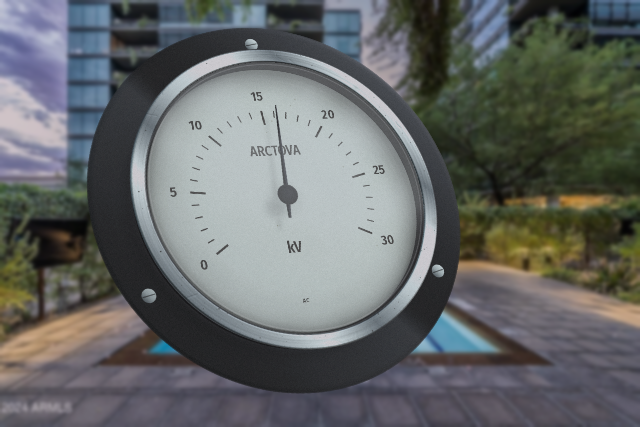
16 (kV)
